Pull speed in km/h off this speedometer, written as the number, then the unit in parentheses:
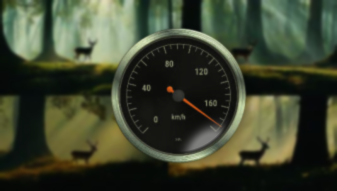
175 (km/h)
